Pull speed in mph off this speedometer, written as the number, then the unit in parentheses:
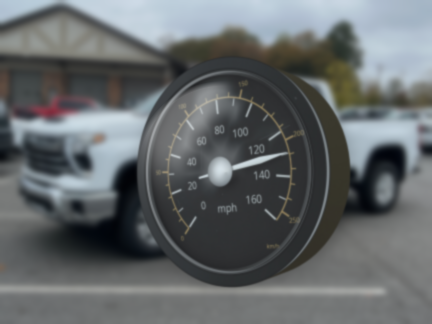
130 (mph)
